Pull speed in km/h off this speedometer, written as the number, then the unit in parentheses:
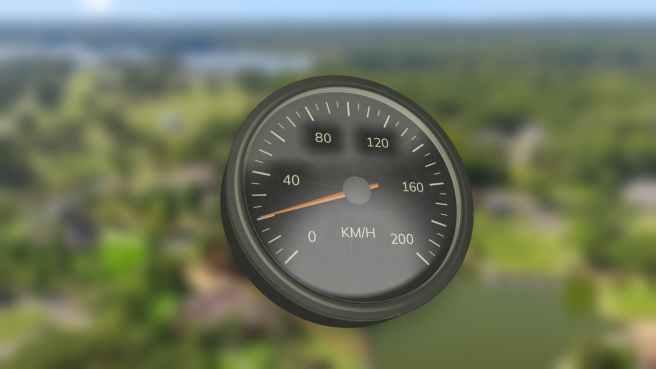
20 (km/h)
